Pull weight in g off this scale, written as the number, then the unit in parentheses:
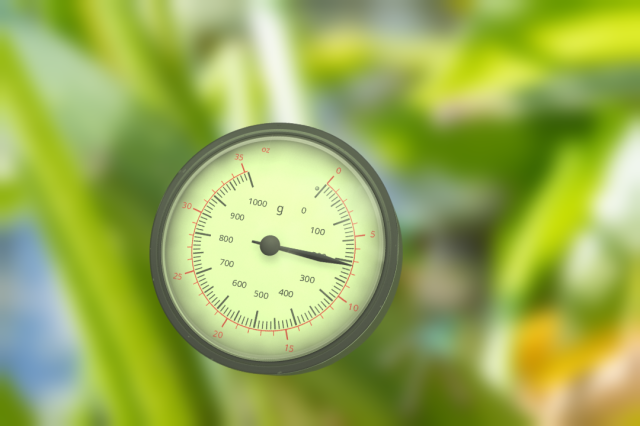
210 (g)
